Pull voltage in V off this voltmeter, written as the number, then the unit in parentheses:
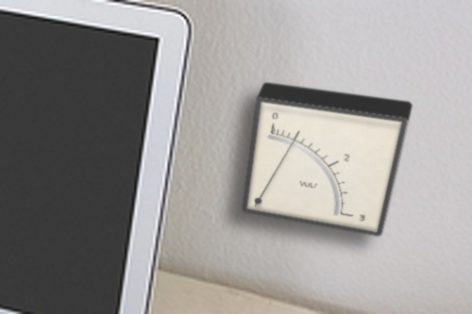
1 (V)
